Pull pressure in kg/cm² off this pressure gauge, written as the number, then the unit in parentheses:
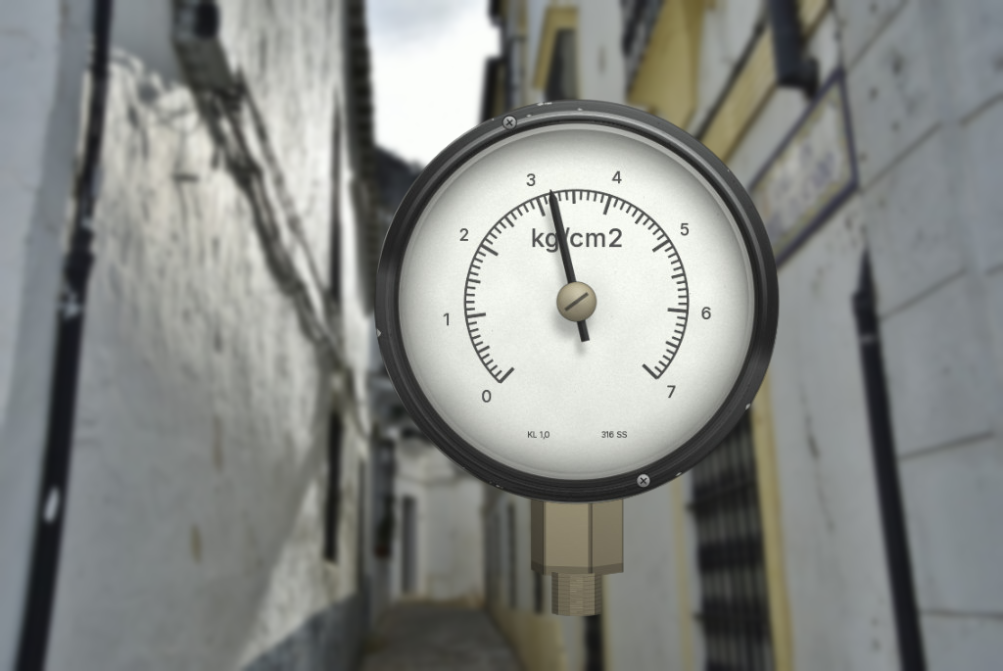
3.2 (kg/cm²)
